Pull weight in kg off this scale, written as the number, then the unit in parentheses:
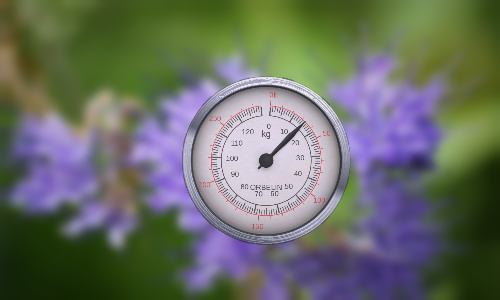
15 (kg)
